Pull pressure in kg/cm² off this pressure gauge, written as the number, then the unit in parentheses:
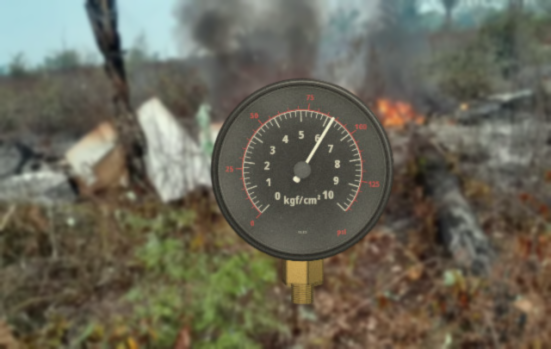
6.2 (kg/cm²)
